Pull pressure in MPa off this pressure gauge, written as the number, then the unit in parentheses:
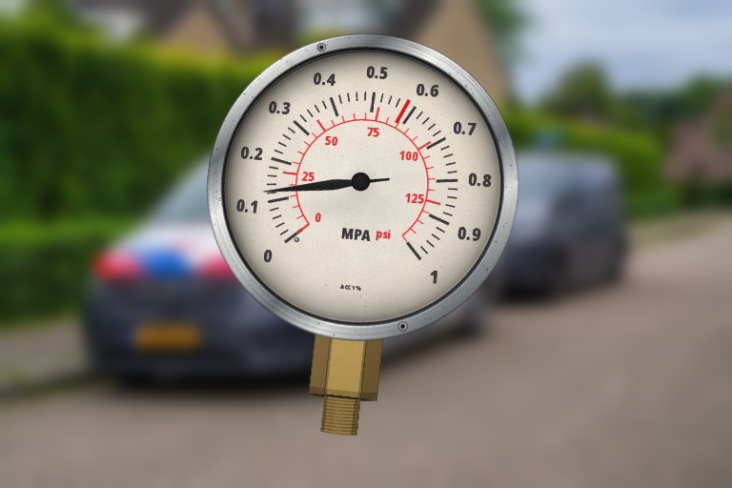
0.12 (MPa)
